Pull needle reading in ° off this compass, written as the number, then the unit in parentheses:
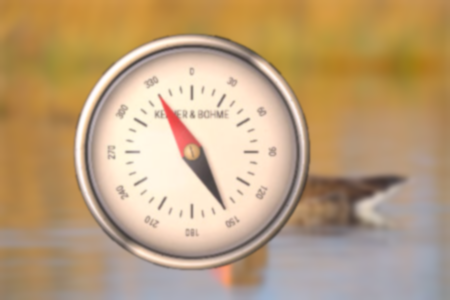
330 (°)
